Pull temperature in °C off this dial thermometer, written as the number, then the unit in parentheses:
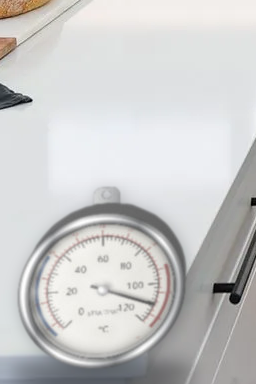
110 (°C)
